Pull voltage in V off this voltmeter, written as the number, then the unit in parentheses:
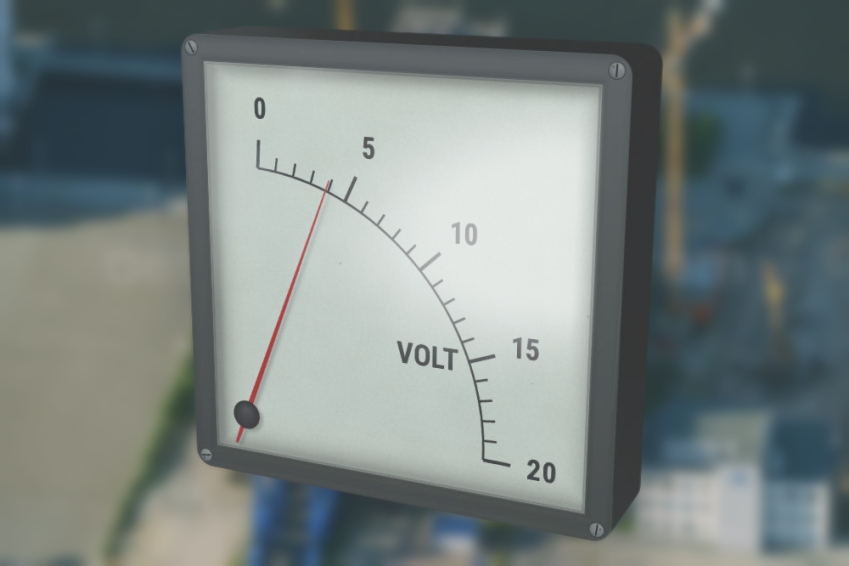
4 (V)
